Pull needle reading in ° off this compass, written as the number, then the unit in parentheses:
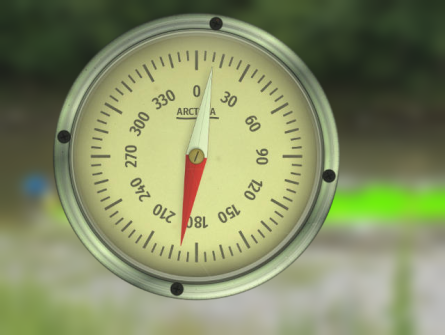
190 (°)
